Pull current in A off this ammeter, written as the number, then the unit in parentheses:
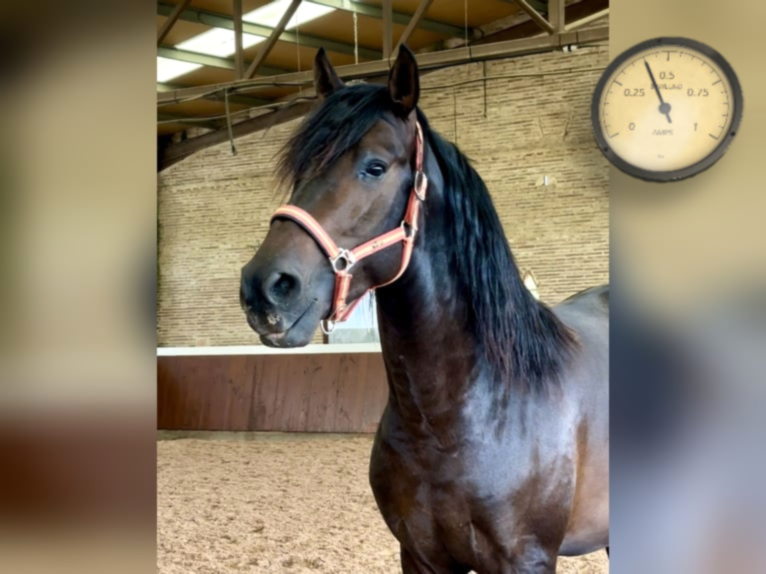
0.4 (A)
